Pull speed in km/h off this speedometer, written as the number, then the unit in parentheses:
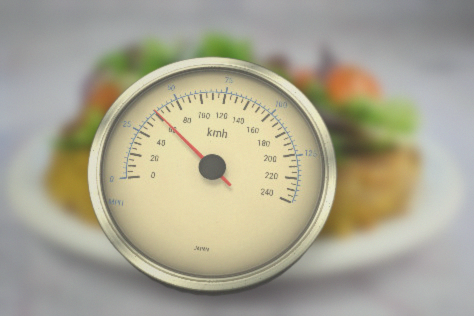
60 (km/h)
